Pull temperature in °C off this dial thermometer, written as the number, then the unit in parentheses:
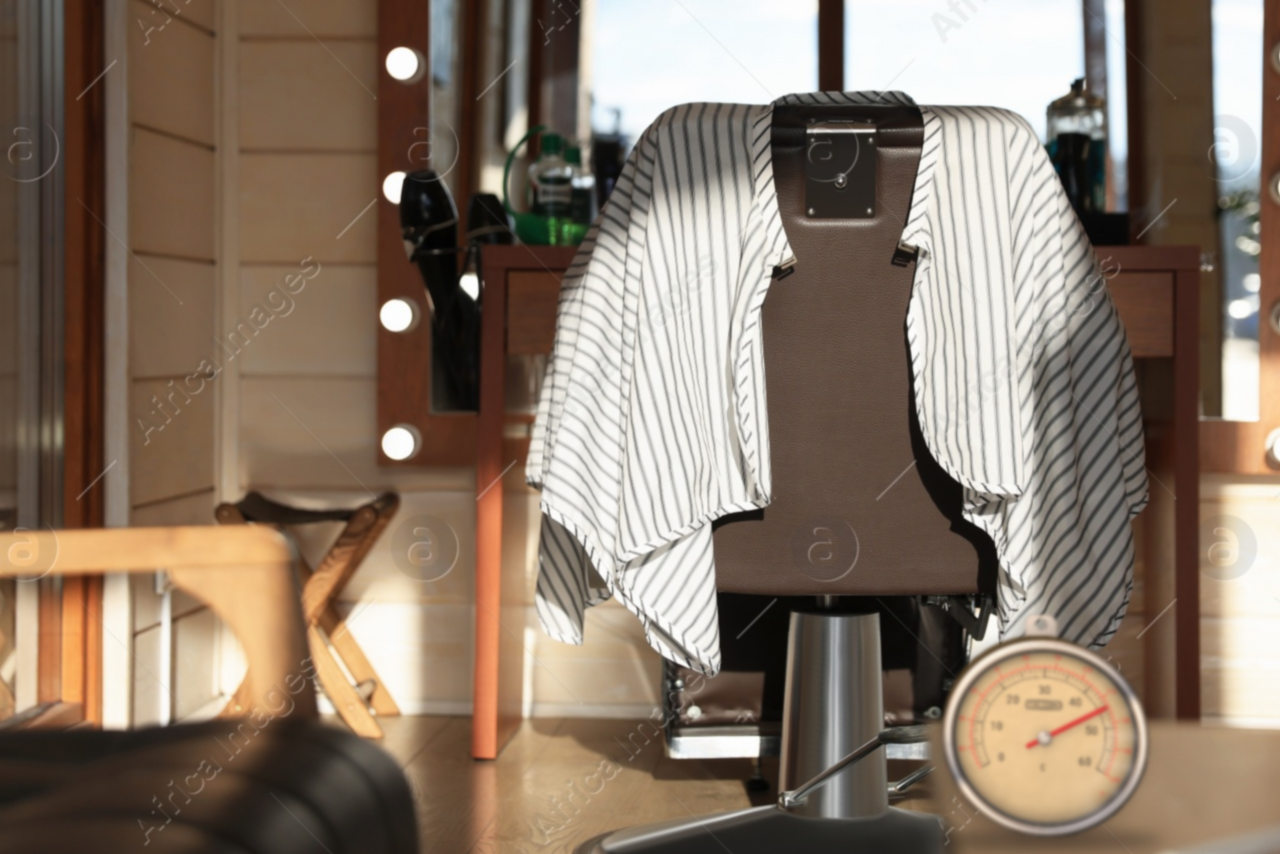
45 (°C)
